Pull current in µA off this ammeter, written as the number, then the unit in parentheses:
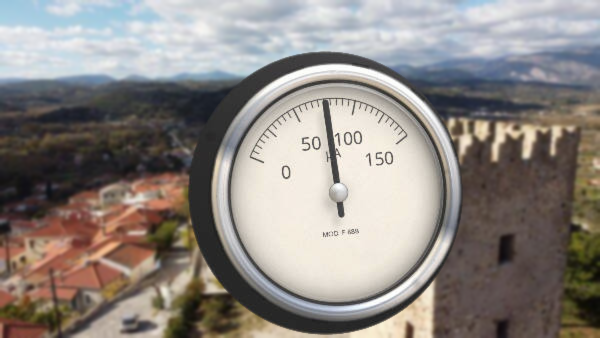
75 (µA)
